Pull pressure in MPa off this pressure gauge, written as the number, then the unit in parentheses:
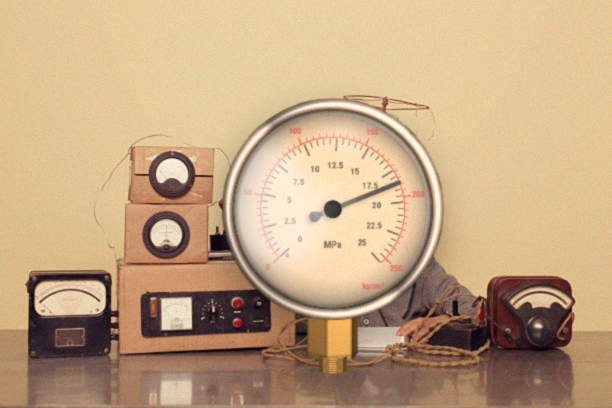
18.5 (MPa)
